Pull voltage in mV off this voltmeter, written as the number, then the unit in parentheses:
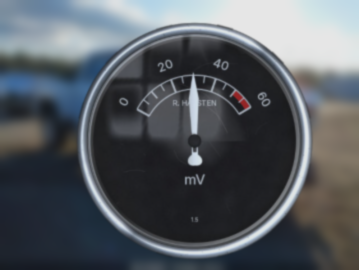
30 (mV)
